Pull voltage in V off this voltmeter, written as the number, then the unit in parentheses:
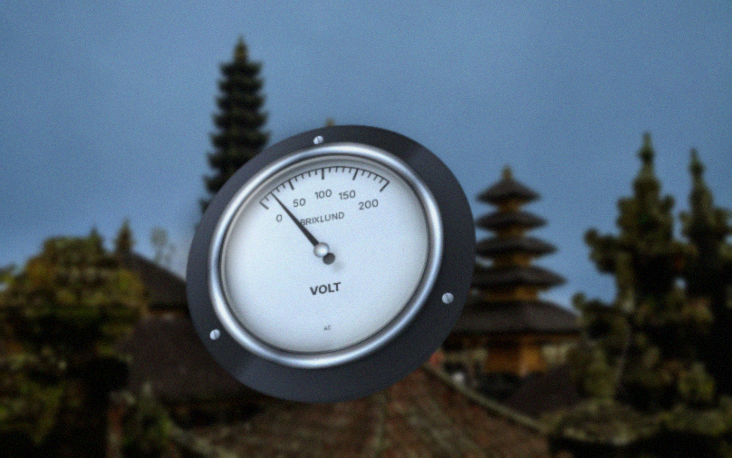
20 (V)
